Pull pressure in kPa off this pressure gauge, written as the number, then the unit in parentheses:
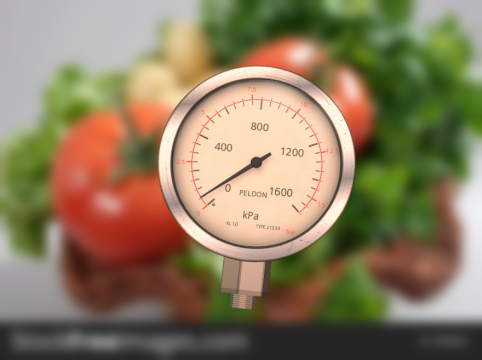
50 (kPa)
